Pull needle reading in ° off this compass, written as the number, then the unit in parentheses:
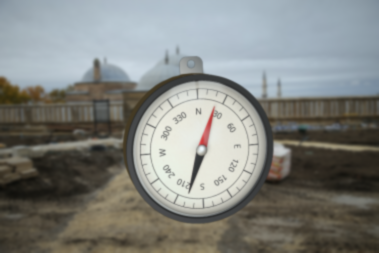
20 (°)
